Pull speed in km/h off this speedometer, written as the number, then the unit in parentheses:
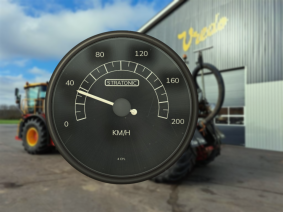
35 (km/h)
